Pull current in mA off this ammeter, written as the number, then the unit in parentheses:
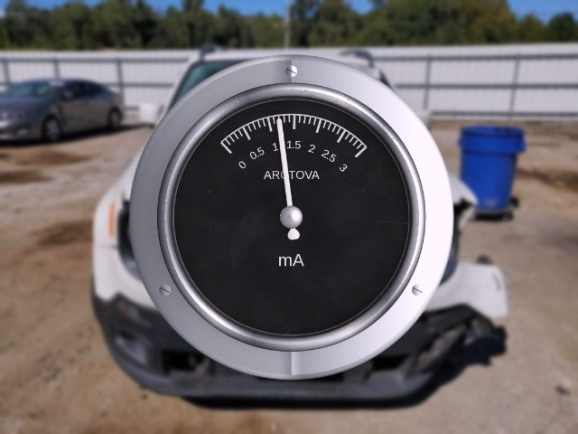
1.2 (mA)
